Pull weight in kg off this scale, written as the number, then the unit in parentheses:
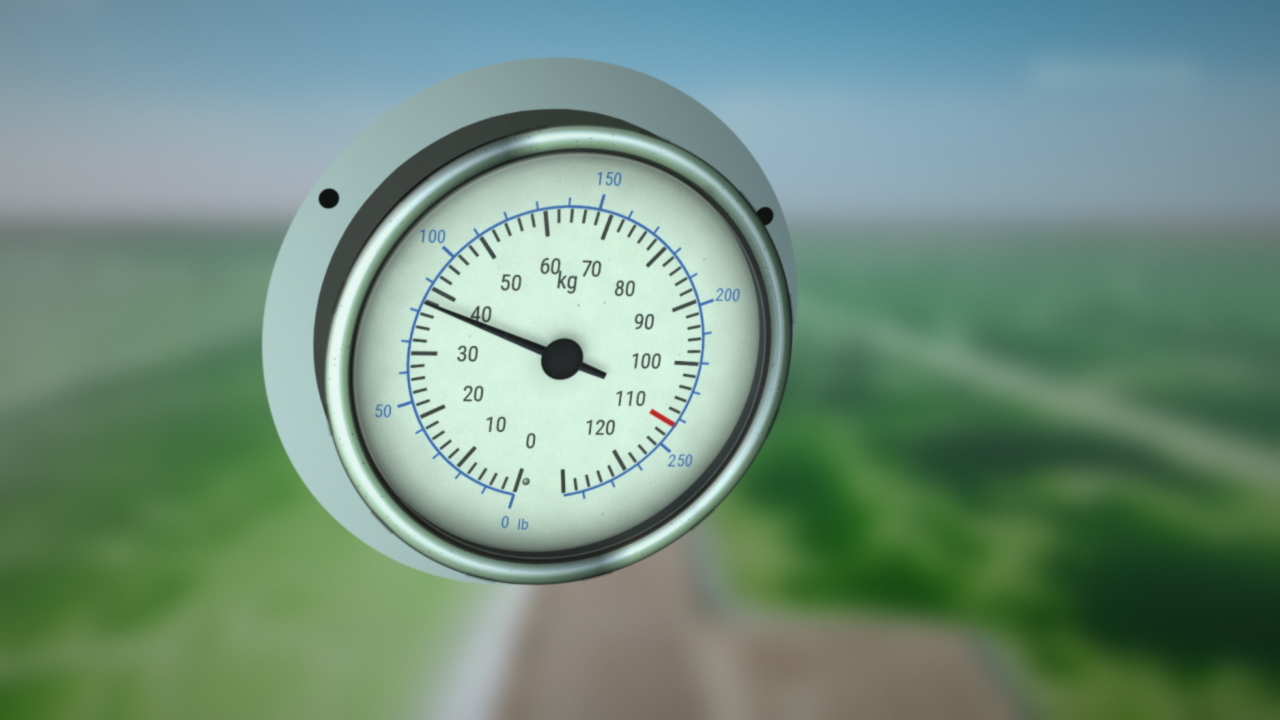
38 (kg)
